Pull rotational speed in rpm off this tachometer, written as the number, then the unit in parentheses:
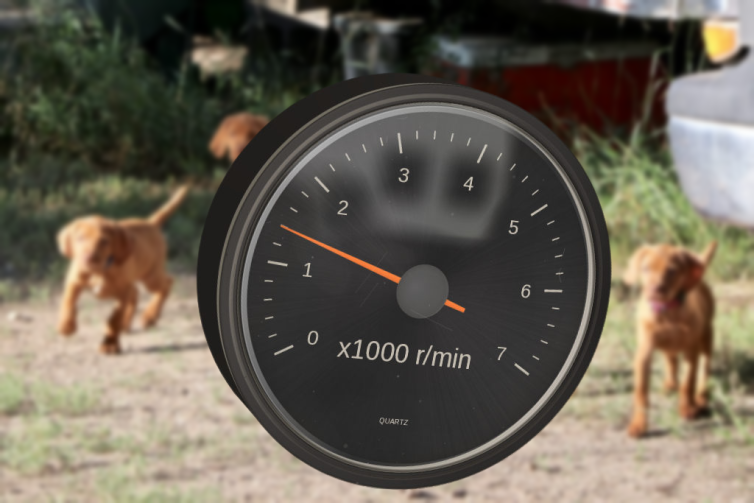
1400 (rpm)
